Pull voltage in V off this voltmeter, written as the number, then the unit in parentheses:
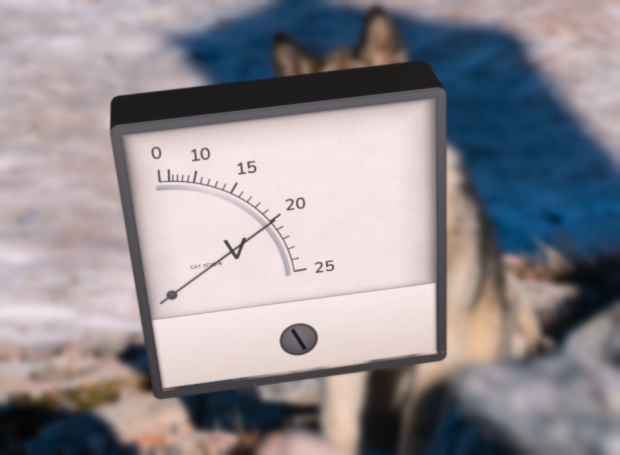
20 (V)
